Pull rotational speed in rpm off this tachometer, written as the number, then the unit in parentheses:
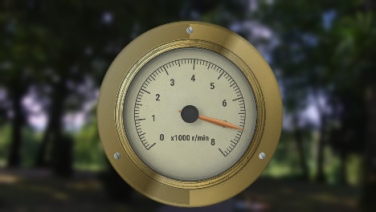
7000 (rpm)
